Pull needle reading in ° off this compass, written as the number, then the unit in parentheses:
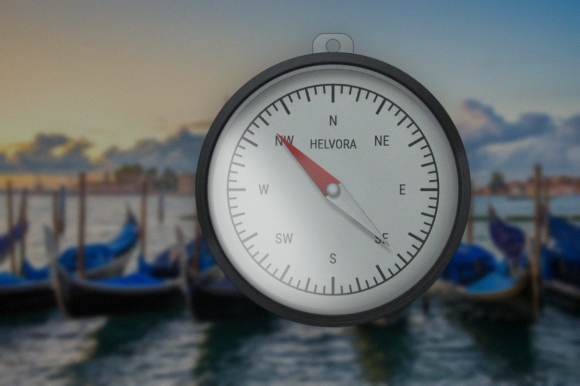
315 (°)
